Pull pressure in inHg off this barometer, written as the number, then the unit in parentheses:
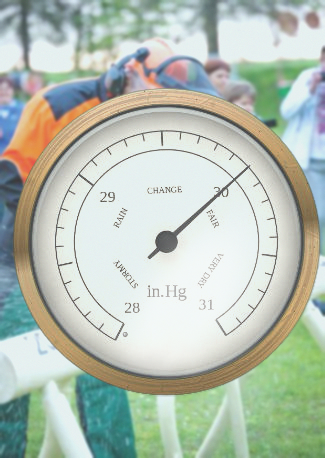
30 (inHg)
